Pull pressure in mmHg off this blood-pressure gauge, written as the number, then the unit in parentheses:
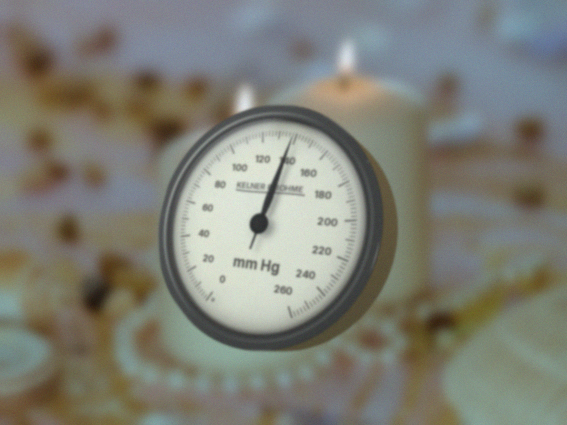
140 (mmHg)
